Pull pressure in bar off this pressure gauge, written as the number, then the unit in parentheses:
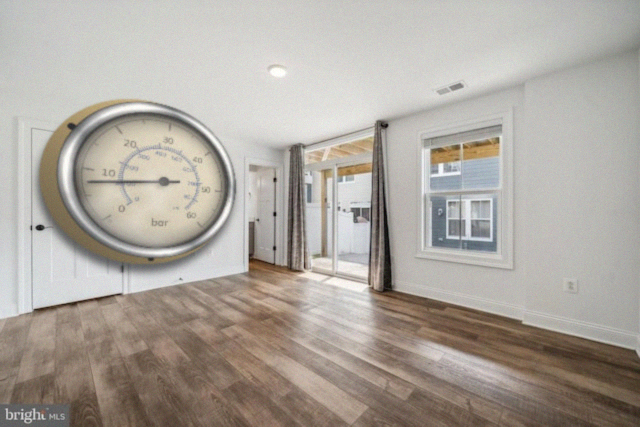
7.5 (bar)
